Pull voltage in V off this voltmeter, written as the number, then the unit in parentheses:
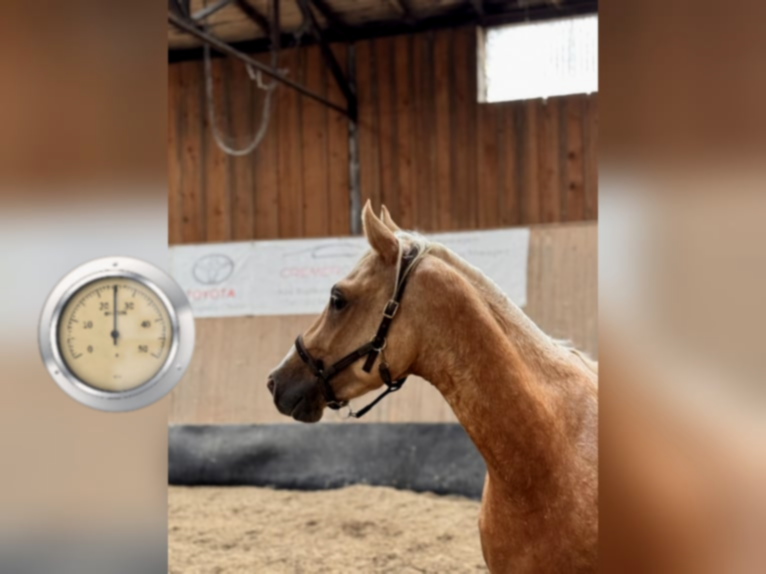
25 (V)
